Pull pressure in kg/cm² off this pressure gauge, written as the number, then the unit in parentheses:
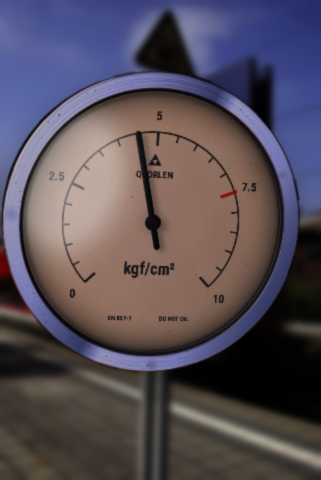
4.5 (kg/cm²)
